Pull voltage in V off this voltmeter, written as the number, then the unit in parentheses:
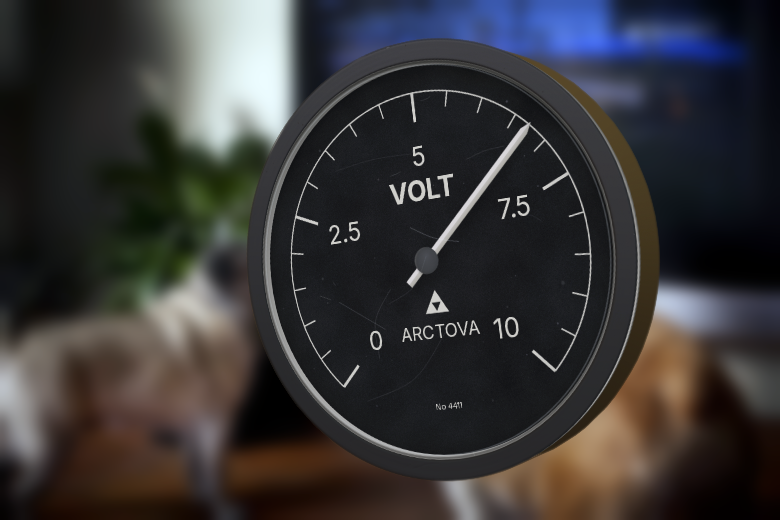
6.75 (V)
